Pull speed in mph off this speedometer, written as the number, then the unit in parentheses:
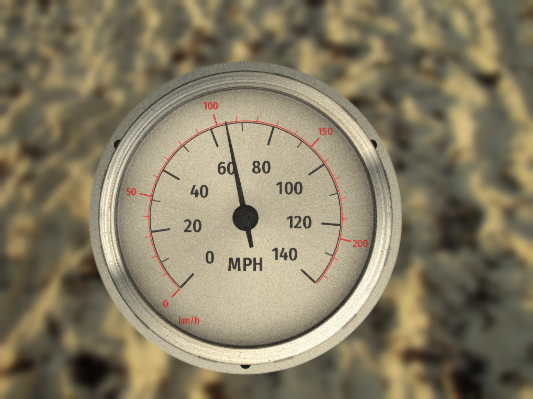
65 (mph)
